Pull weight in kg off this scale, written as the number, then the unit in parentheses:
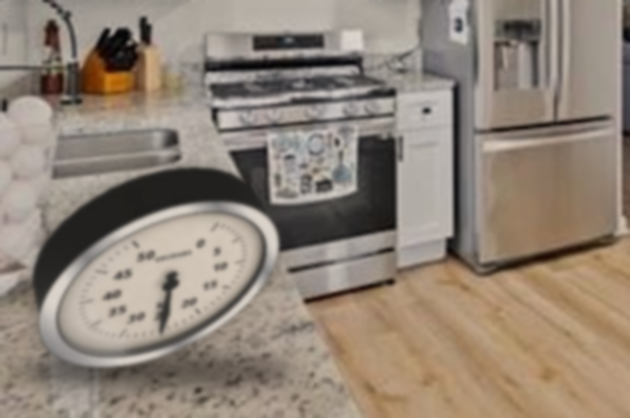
25 (kg)
